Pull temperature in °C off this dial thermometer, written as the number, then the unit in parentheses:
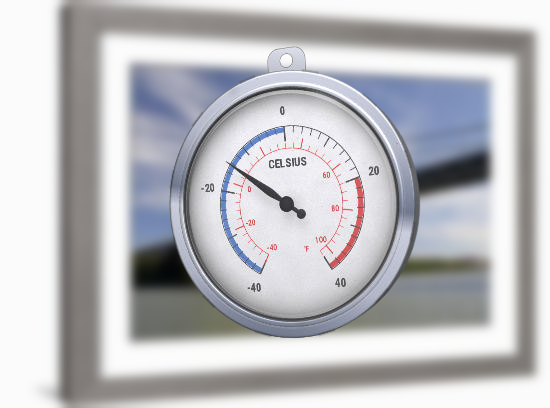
-14 (°C)
